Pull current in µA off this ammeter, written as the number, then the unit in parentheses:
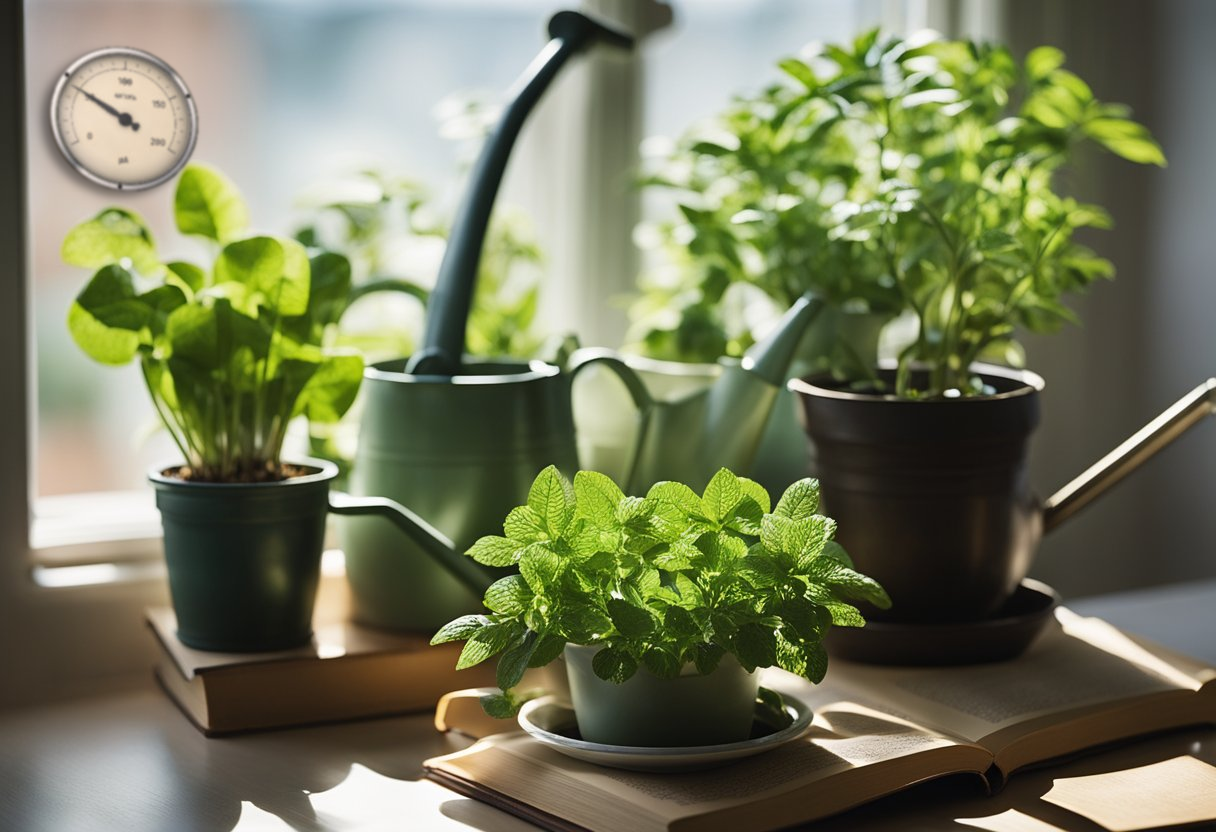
50 (µA)
